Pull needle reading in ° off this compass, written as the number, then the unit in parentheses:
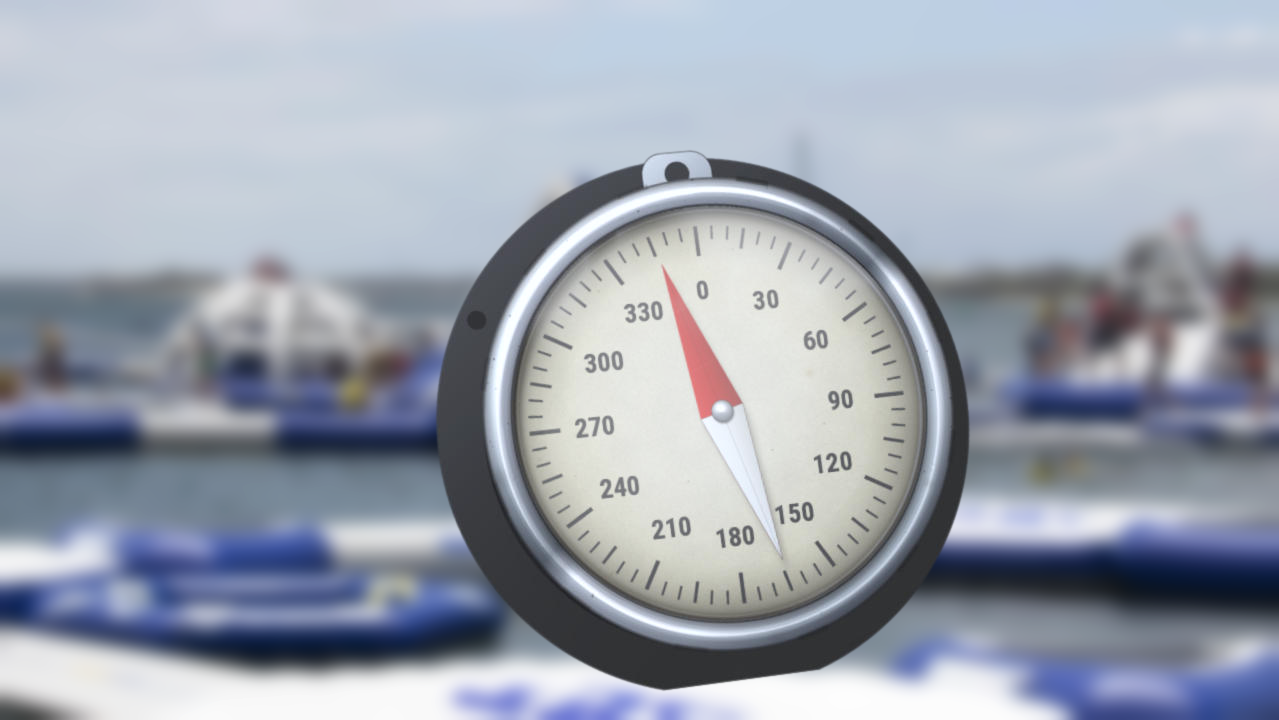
345 (°)
